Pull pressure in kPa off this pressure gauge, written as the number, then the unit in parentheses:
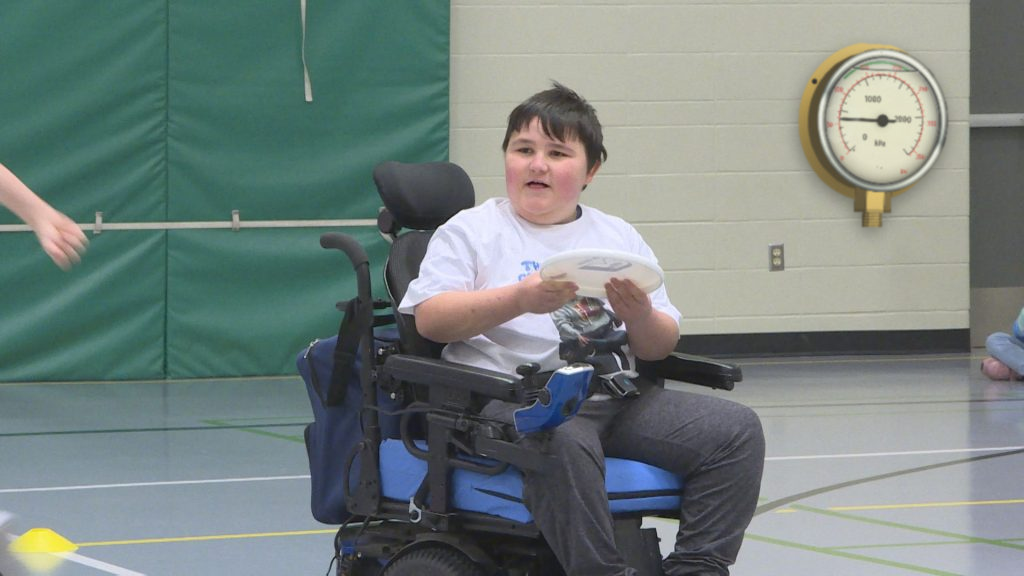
400 (kPa)
